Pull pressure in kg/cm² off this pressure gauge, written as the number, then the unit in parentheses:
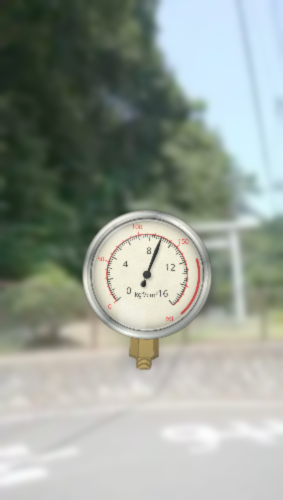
9 (kg/cm²)
